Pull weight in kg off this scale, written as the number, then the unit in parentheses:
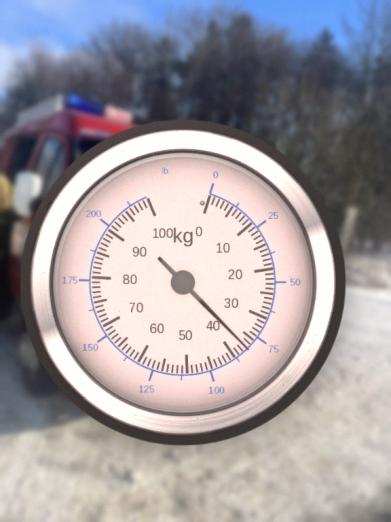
37 (kg)
